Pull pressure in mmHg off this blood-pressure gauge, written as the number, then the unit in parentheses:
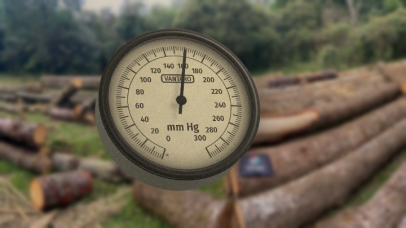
160 (mmHg)
